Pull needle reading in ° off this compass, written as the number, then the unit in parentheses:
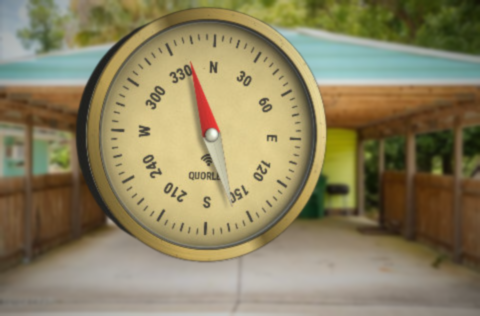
340 (°)
